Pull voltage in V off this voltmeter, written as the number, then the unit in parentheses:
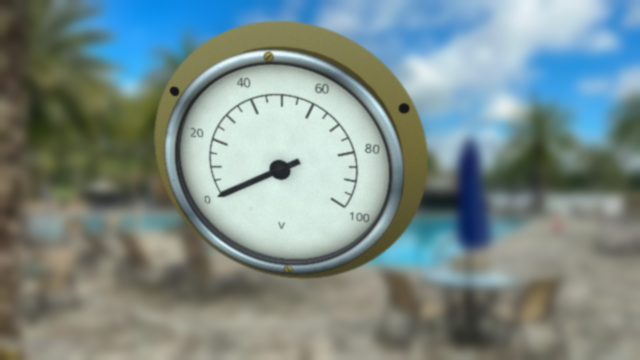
0 (V)
